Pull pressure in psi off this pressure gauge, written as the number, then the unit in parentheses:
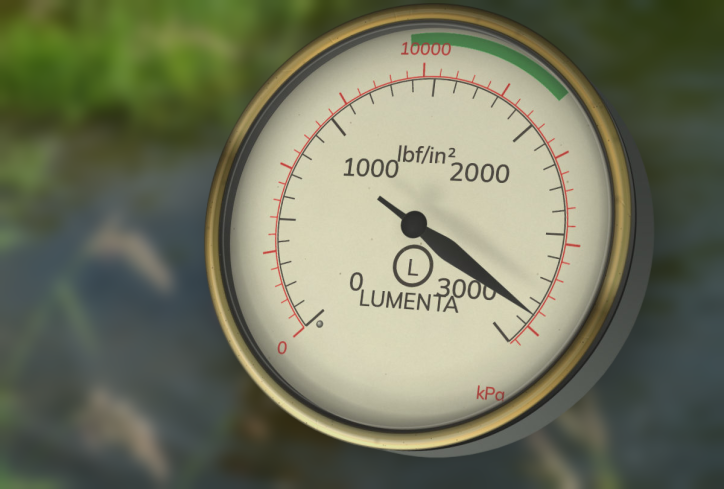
2850 (psi)
